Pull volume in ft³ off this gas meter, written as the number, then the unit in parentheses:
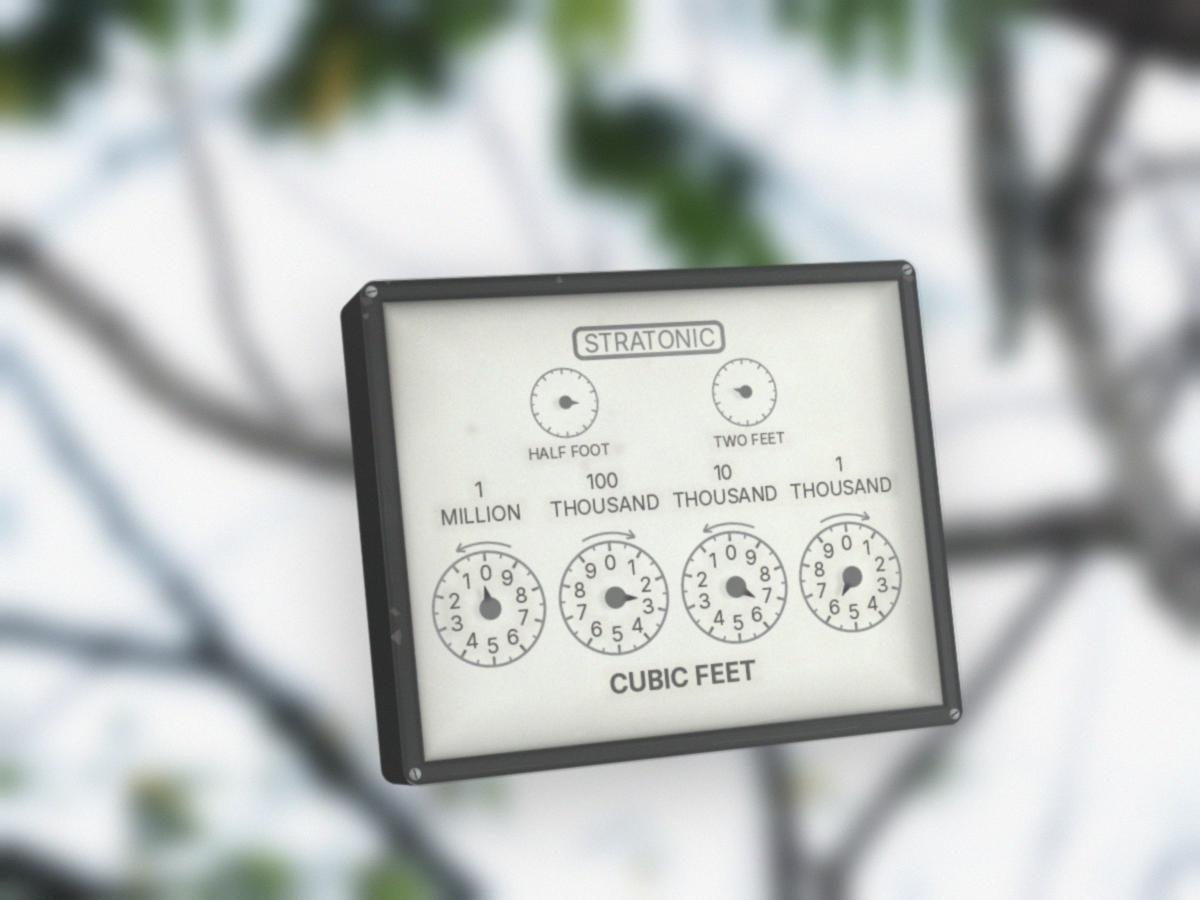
26600 (ft³)
